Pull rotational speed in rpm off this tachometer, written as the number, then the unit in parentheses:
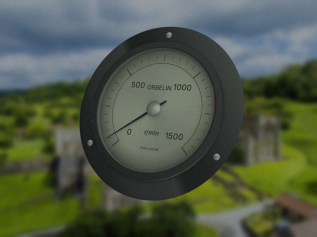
50 (rpm)
